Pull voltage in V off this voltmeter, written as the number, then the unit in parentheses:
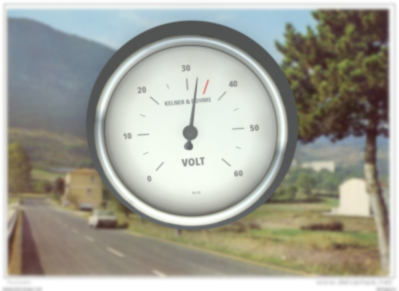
32.5 (V)
